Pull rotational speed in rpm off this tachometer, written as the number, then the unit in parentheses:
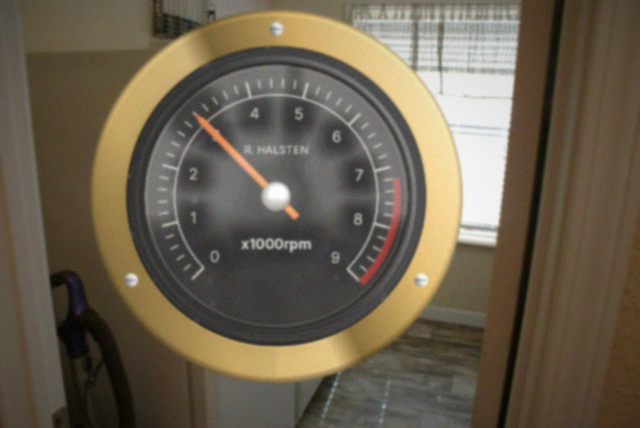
3000 (rpm)
